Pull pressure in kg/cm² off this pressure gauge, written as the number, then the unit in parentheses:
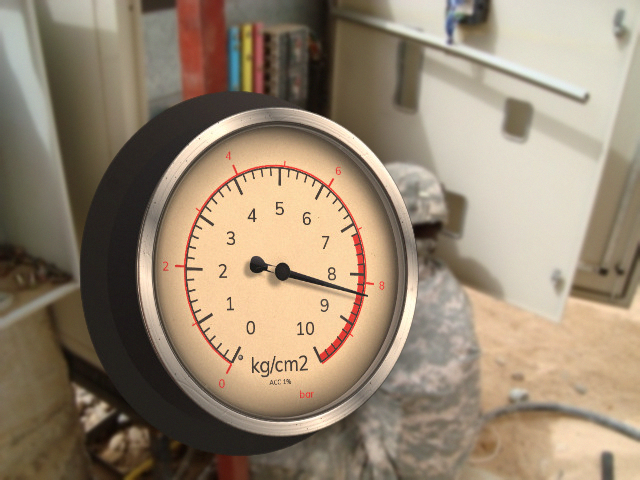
8.4 (kg/cm²)
